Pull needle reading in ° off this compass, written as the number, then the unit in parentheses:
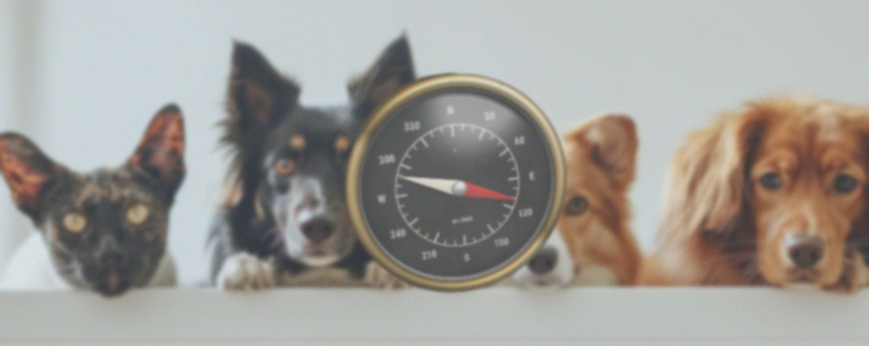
110 (°)
